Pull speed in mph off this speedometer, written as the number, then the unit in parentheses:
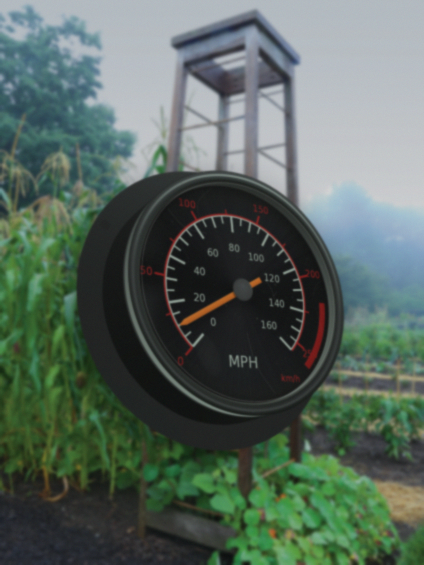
10 (mph)
